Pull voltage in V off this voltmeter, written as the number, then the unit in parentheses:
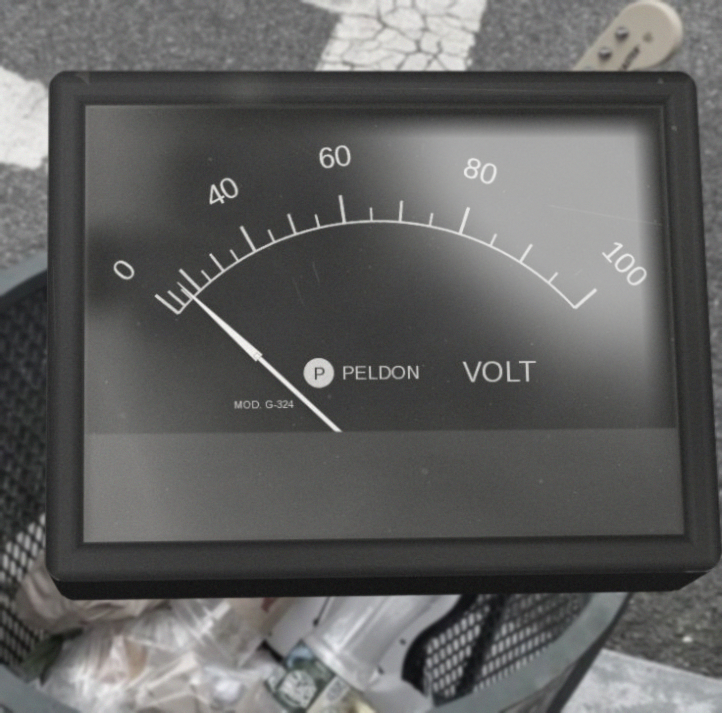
15 (V)
